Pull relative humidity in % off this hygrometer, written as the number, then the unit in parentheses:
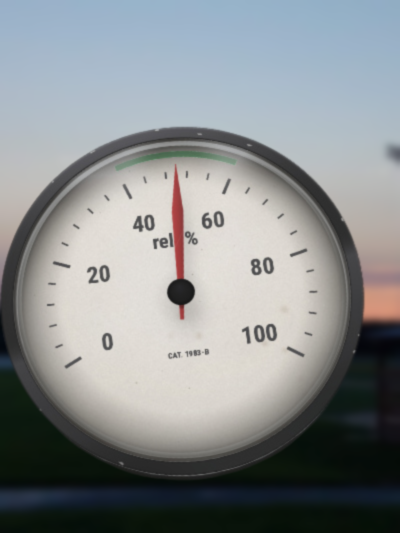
50 (%)
